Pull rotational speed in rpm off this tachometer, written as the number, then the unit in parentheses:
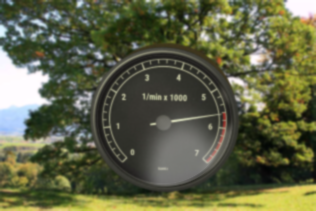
5600 (rpm)
